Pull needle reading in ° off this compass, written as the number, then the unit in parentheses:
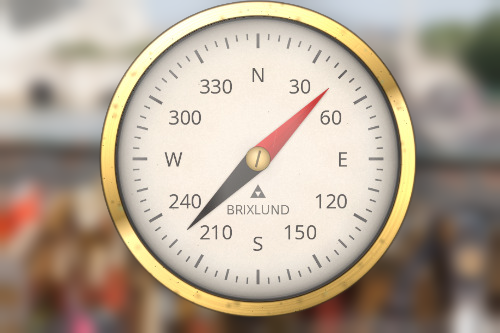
45 (°)
